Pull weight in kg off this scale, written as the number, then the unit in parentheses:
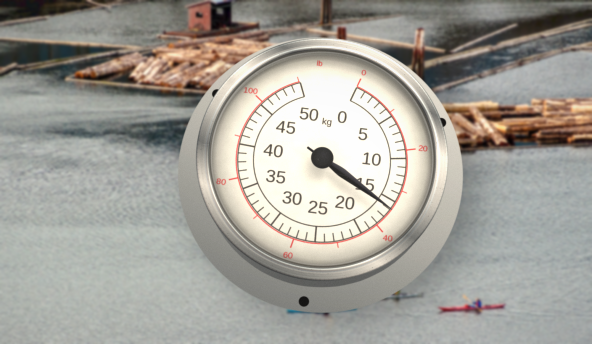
16 (kg)
